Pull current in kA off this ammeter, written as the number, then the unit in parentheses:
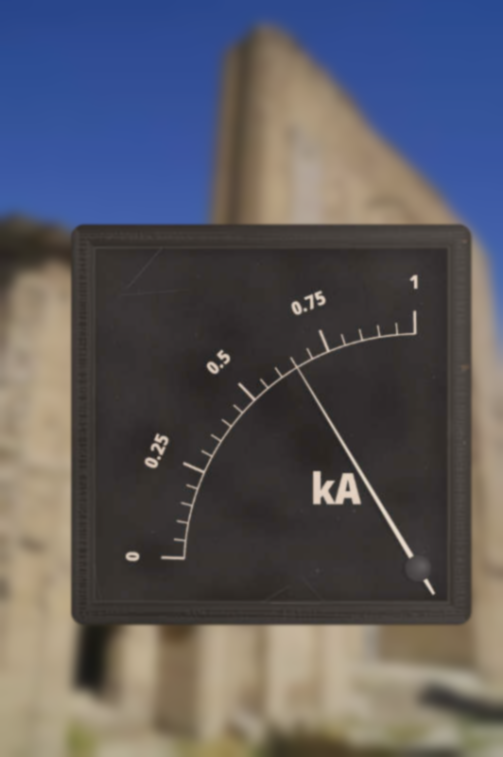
0.65 (kA)
